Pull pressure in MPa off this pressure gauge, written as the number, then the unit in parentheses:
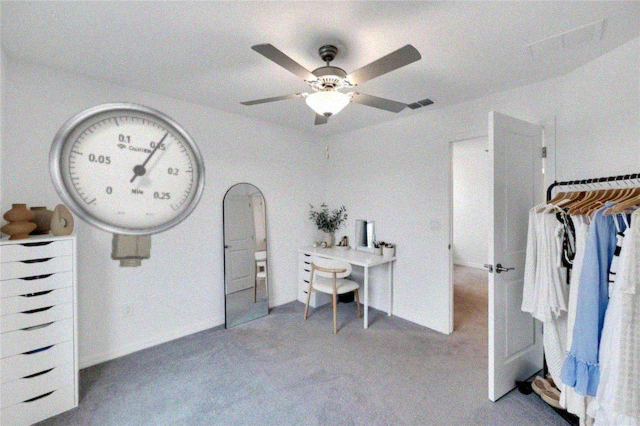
0.15 (MPa)
